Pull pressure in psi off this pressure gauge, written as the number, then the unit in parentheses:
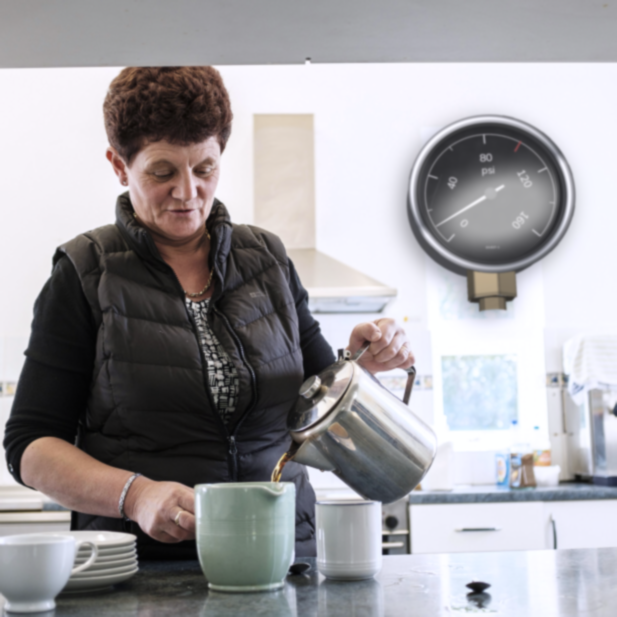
10 (psi)
